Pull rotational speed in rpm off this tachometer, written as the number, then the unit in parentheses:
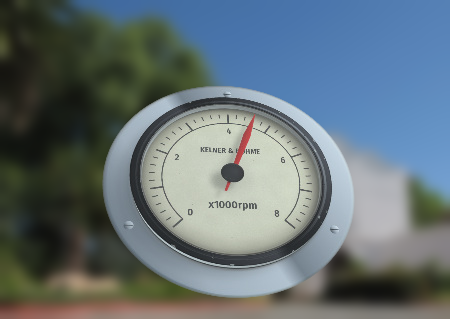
4600 (rpm)
